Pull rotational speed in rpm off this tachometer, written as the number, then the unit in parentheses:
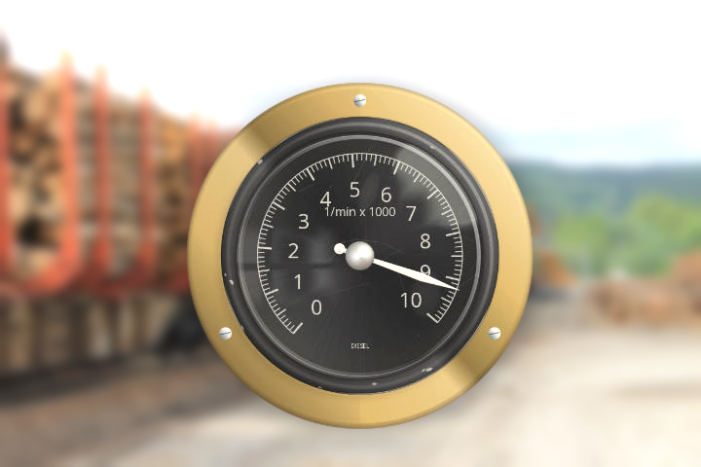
9200 (rpm)
